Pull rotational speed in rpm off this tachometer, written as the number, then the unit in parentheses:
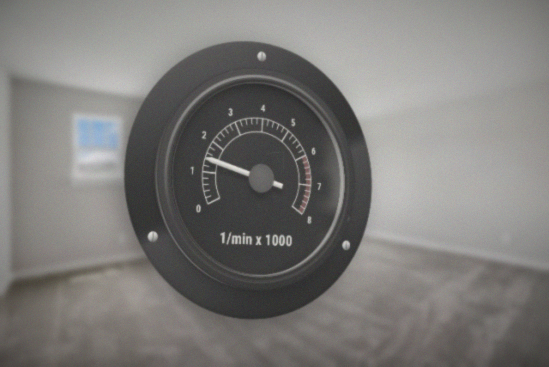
1400 (rpm)
